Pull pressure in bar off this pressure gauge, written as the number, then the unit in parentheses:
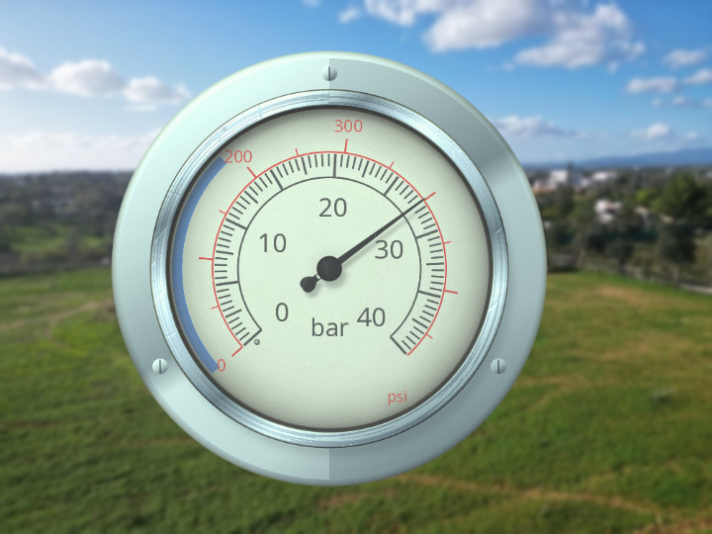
27.5 (bar)
